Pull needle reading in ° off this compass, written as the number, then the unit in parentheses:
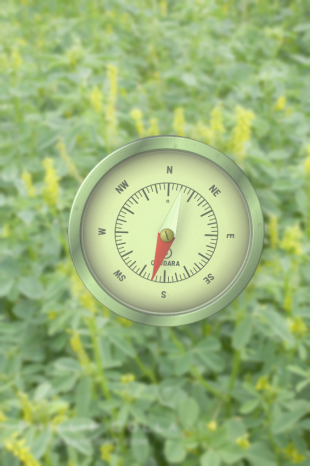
195 (°)
